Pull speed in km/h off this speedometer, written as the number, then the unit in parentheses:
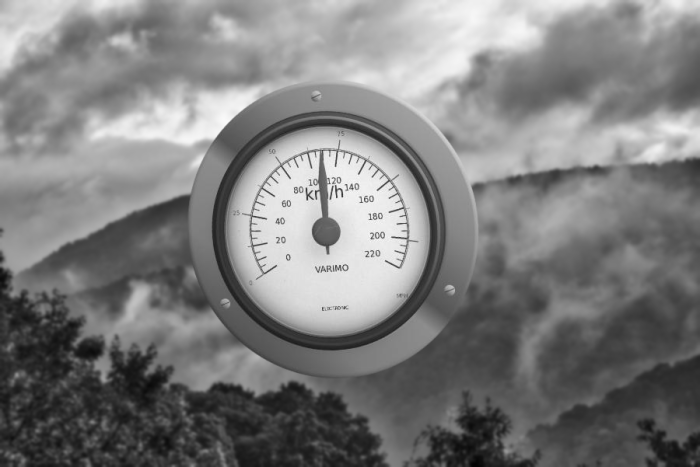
110 (km/h)
